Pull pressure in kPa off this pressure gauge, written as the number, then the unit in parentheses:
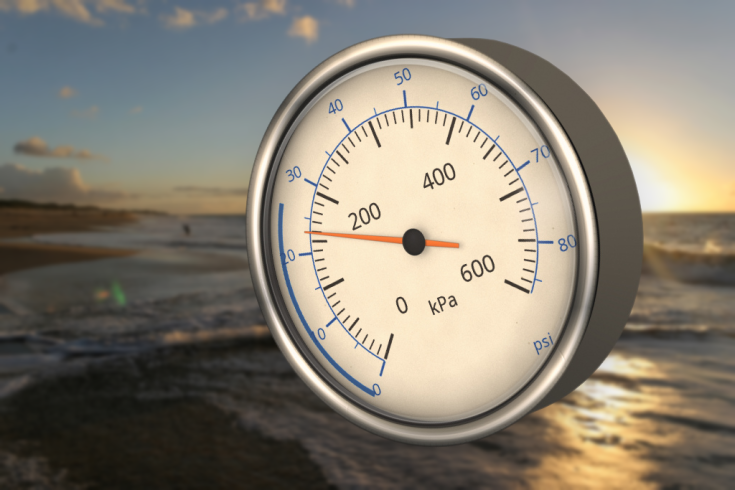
160 (kPa)
